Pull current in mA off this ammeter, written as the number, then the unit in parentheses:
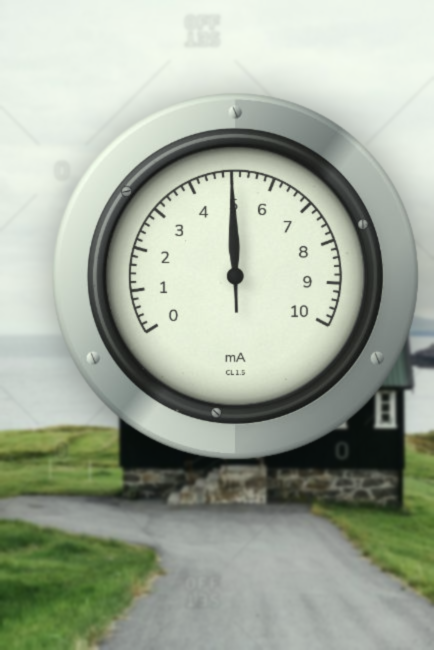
5 (mA)
